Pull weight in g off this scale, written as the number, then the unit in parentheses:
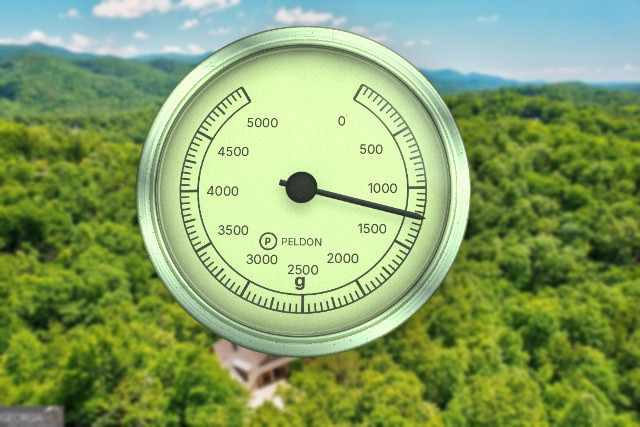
1250 (g)
